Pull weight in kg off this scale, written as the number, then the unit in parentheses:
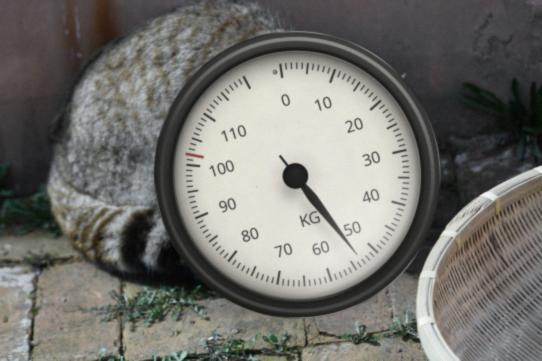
53 (kg)
